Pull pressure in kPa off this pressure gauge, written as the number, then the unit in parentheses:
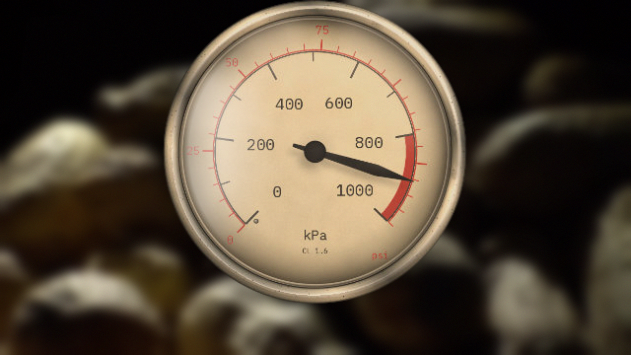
900 (kPa)
